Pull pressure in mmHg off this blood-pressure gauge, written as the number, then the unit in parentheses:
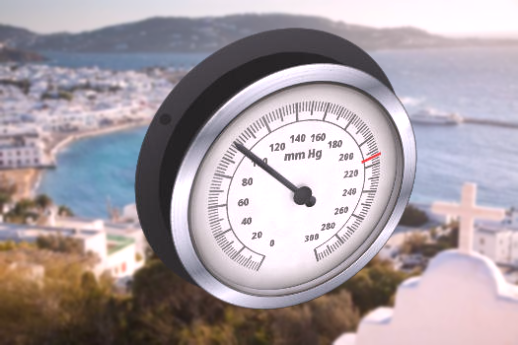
100 (mmHg)
